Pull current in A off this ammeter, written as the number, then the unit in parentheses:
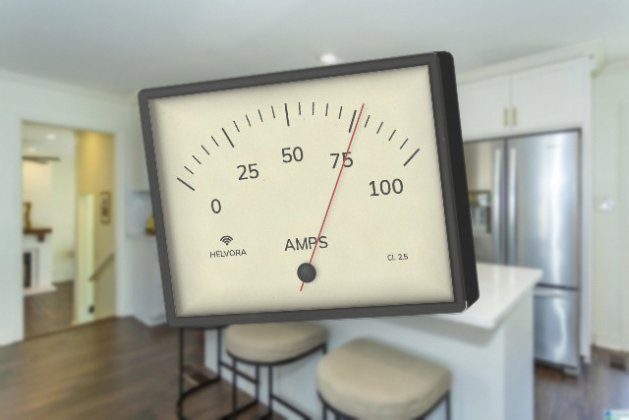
77.5 (A)
